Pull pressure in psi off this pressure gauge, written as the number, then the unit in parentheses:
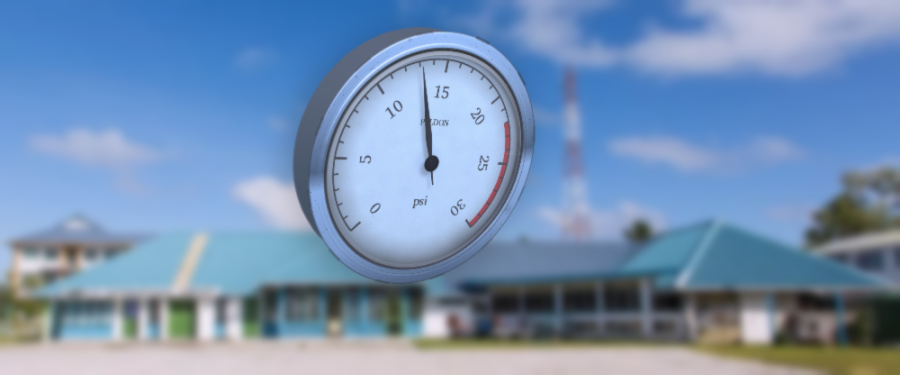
13 (psi)
